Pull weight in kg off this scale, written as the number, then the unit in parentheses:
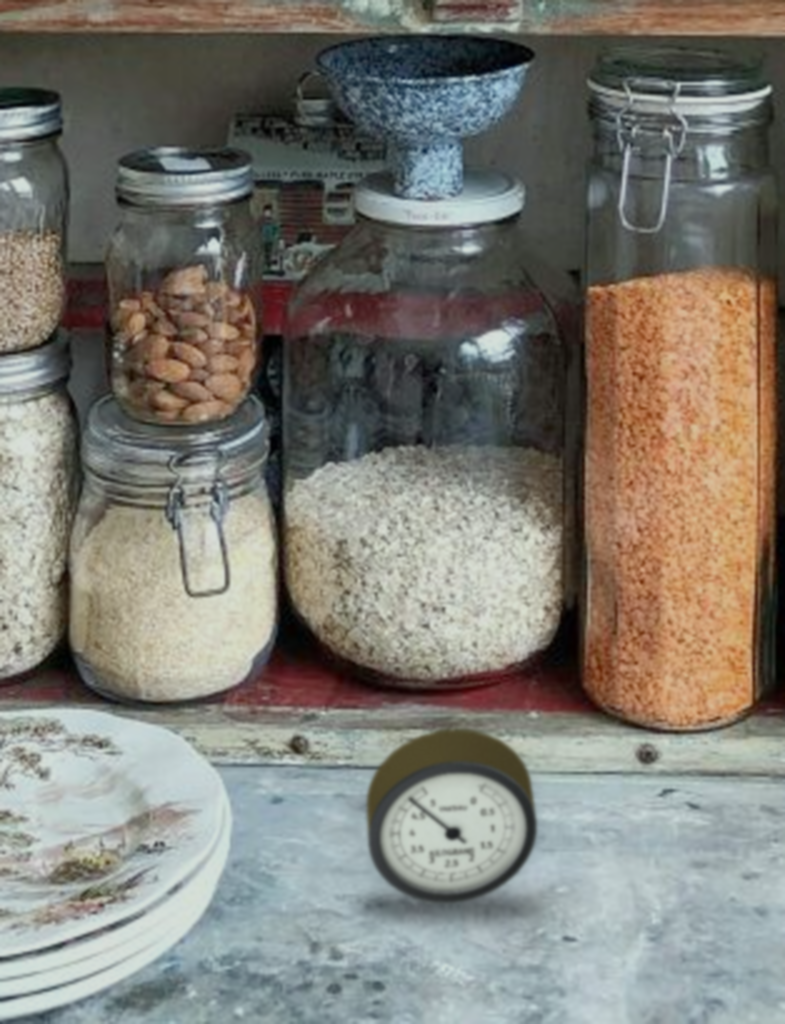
4.75 (kg)
